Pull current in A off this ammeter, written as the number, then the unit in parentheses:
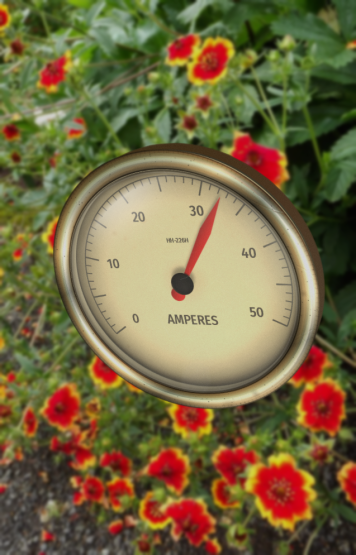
32.5 (A)
